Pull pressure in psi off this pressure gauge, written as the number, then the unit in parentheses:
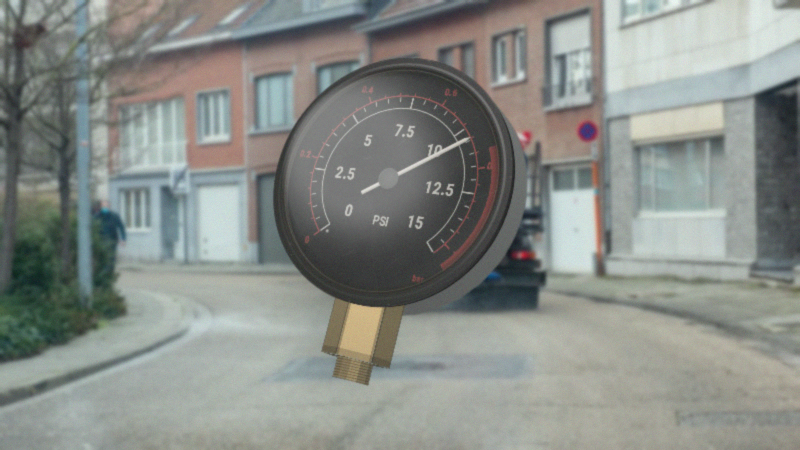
10.5 (psi)
